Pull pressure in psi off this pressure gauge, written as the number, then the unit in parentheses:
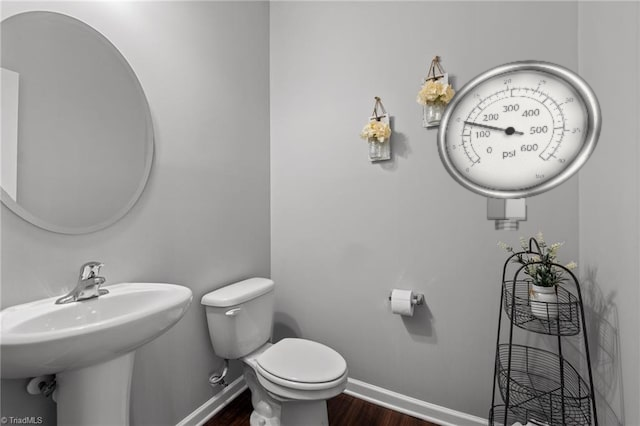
140 (psi)
